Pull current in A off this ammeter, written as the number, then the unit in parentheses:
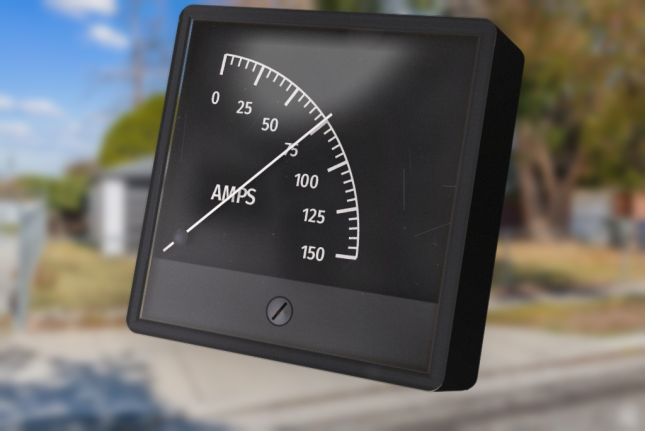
75 (A)
